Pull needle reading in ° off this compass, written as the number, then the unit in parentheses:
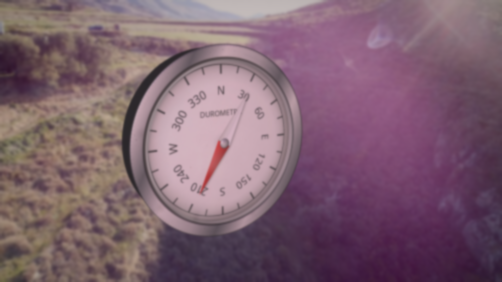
210 (°)
